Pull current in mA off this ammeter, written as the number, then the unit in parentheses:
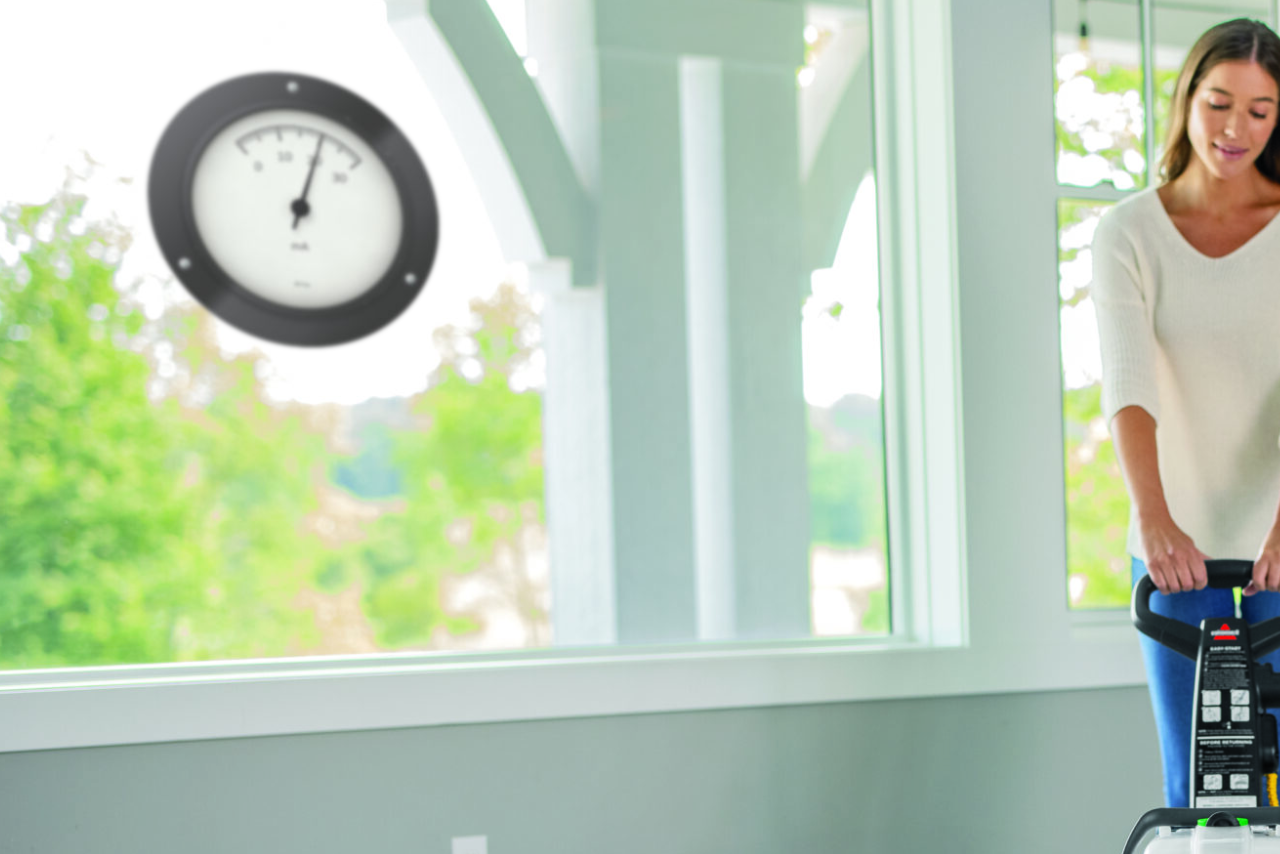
20 (mA)
